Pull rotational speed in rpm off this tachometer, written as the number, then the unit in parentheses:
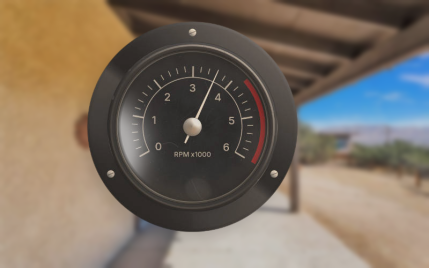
3600 (rpm)
